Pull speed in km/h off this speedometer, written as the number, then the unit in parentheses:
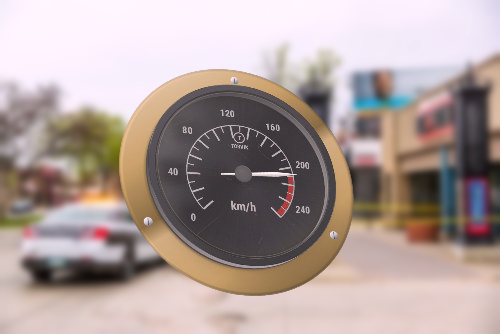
210 (km/h)
